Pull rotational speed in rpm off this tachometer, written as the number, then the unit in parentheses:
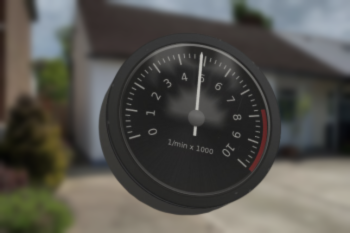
4800 (rpm)
